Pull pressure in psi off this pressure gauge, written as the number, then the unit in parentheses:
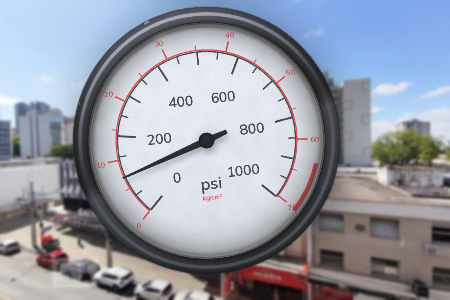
100 (psi)
